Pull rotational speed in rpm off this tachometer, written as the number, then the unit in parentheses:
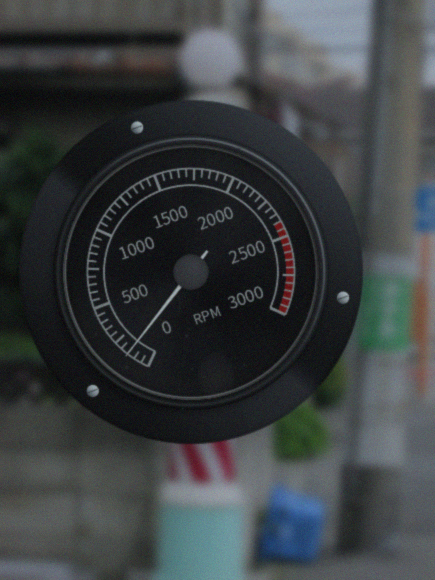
150 (rpm)
